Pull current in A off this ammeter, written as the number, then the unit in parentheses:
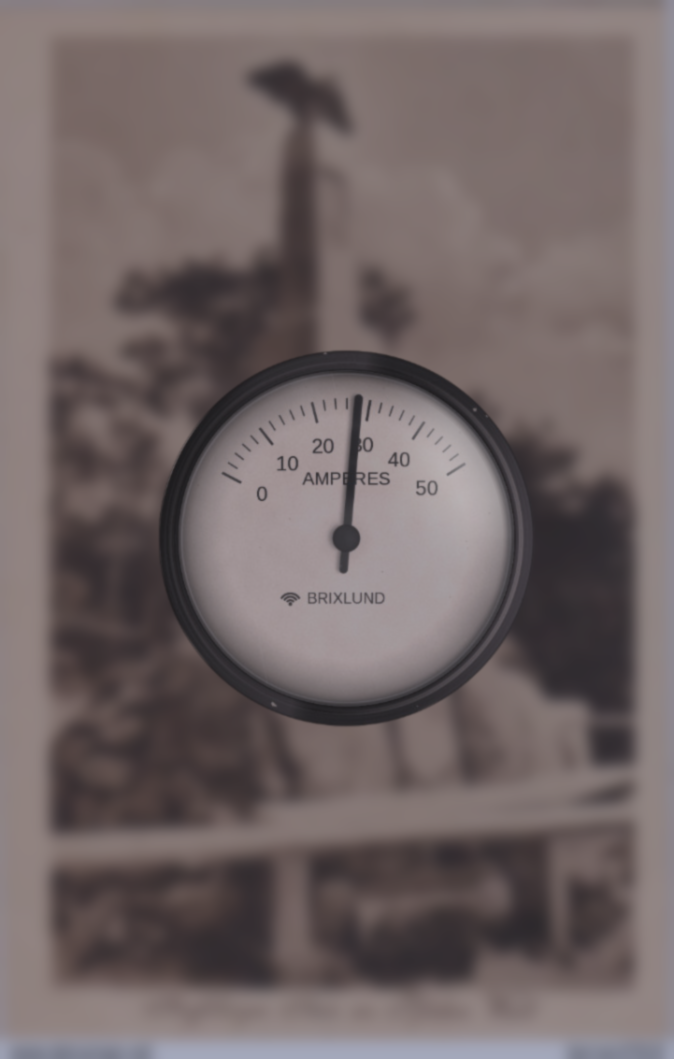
28 (A)
